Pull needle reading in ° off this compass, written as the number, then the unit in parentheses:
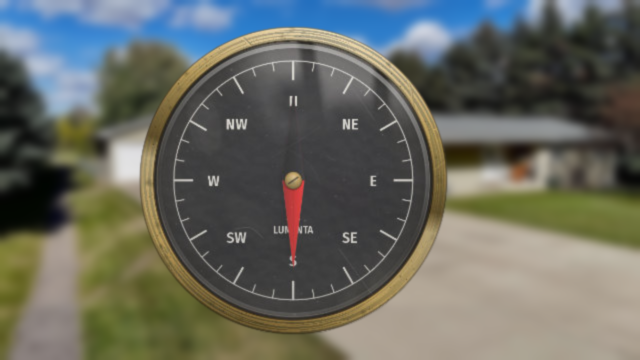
180 (°)
